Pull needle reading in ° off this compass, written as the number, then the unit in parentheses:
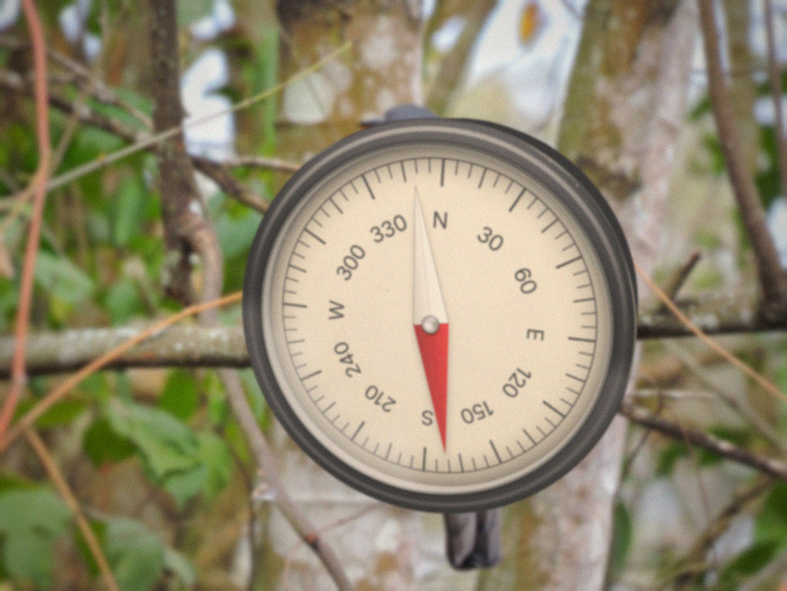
170 (°)
